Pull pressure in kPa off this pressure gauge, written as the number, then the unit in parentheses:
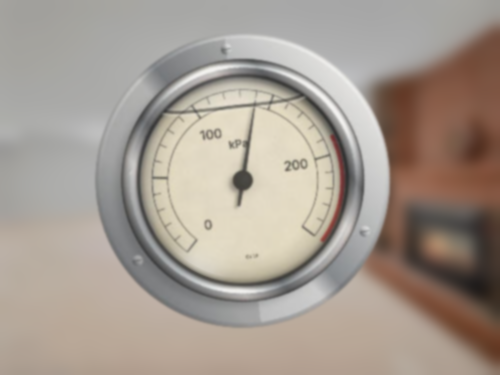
140 (kPa)
